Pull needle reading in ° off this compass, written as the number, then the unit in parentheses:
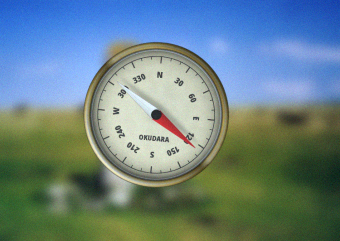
125 (°)
